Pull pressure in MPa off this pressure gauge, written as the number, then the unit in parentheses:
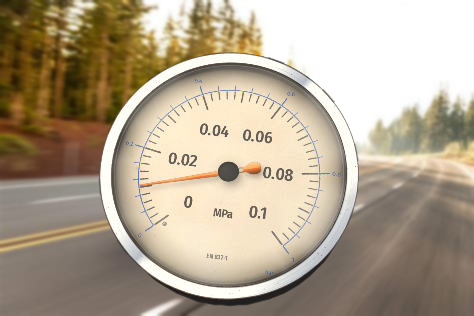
0.01 (MPa)
